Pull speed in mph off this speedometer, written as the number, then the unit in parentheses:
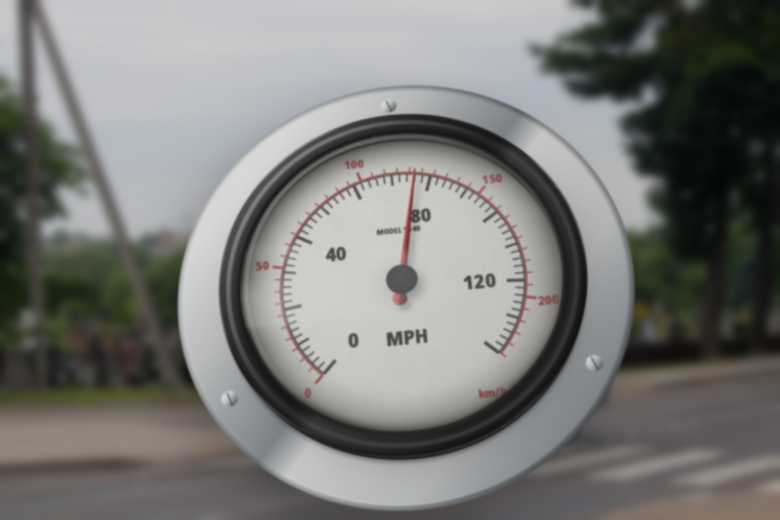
76 (mph)
